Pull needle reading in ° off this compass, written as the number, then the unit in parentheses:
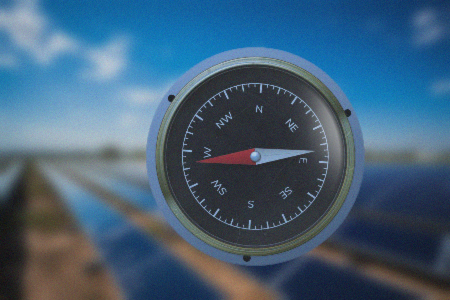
260 (°)
